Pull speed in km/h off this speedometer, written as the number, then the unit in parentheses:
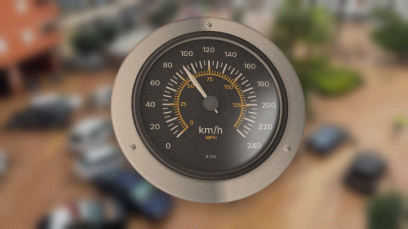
90 (km/h)
